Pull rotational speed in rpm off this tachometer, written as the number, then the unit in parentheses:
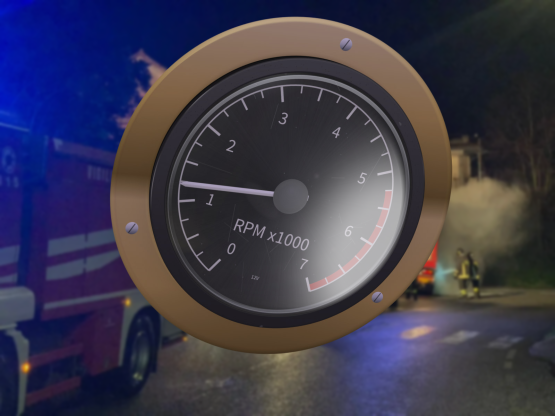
1250 (rpm)
